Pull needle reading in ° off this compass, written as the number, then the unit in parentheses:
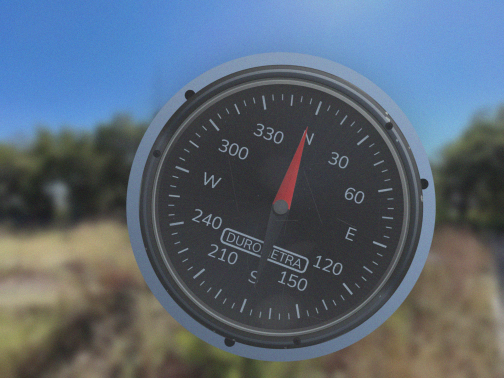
357.5 (°)
